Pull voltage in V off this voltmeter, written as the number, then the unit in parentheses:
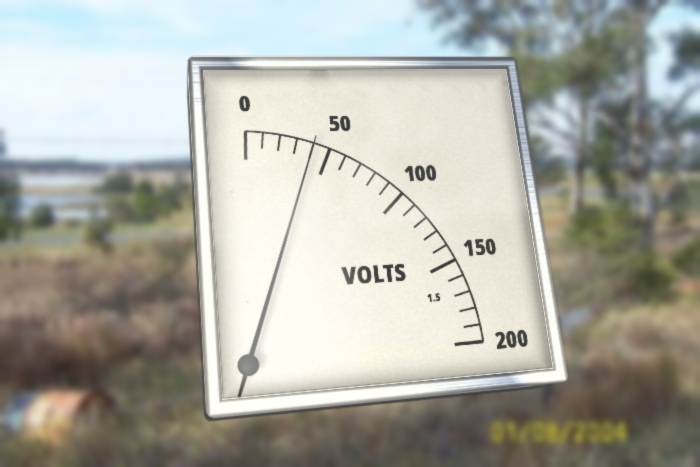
40 (V)
